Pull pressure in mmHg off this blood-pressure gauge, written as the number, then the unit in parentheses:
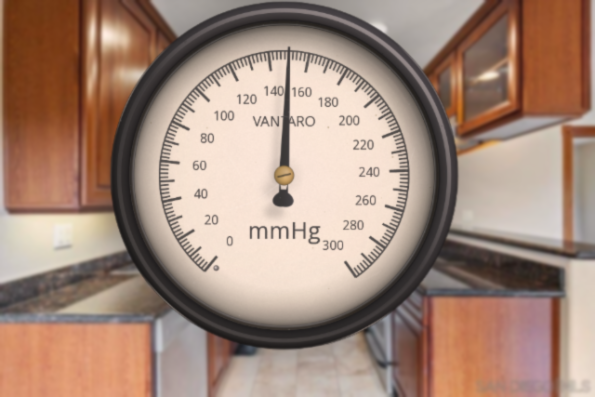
150 (mmHg)
